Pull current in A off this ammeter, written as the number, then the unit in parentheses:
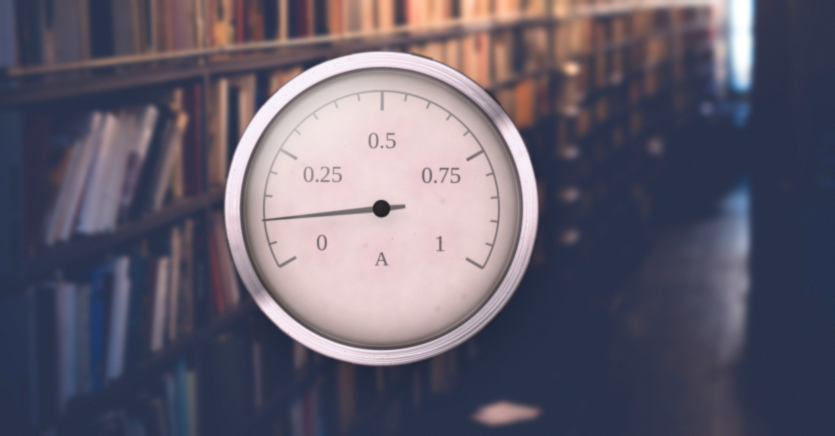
0.1 (A)
